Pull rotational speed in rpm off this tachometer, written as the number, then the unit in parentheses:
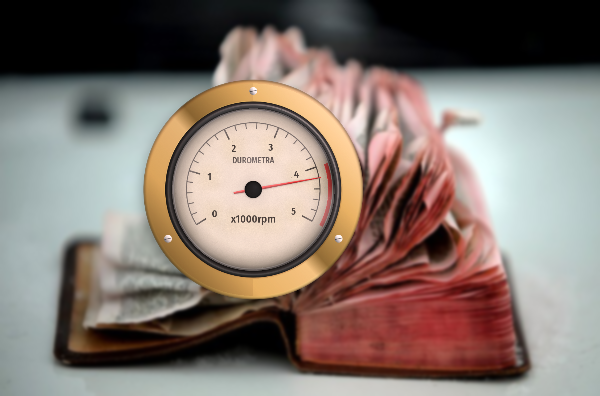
4200 (rpm)
